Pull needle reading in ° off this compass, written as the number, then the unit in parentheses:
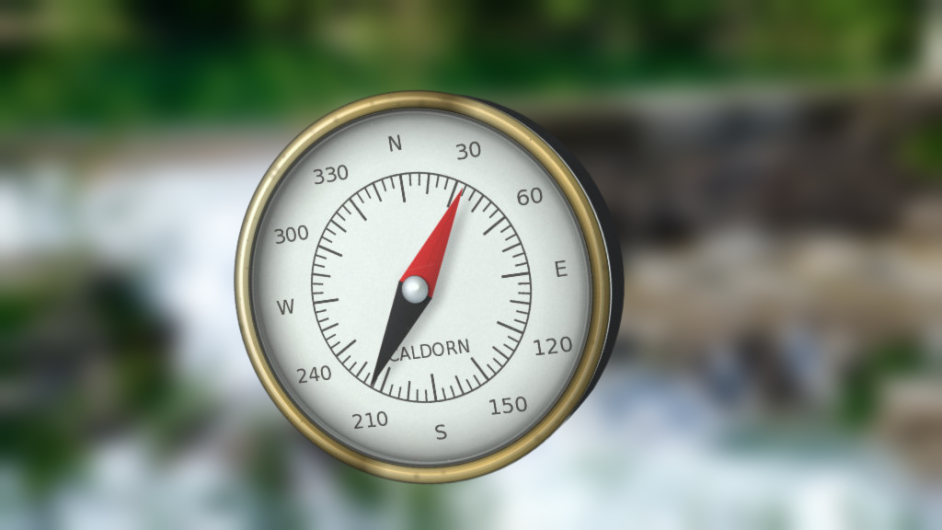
35 (°)
